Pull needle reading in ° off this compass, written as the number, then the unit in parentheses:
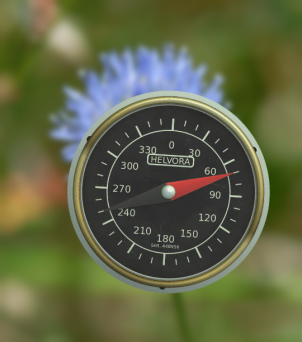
70 (°)
